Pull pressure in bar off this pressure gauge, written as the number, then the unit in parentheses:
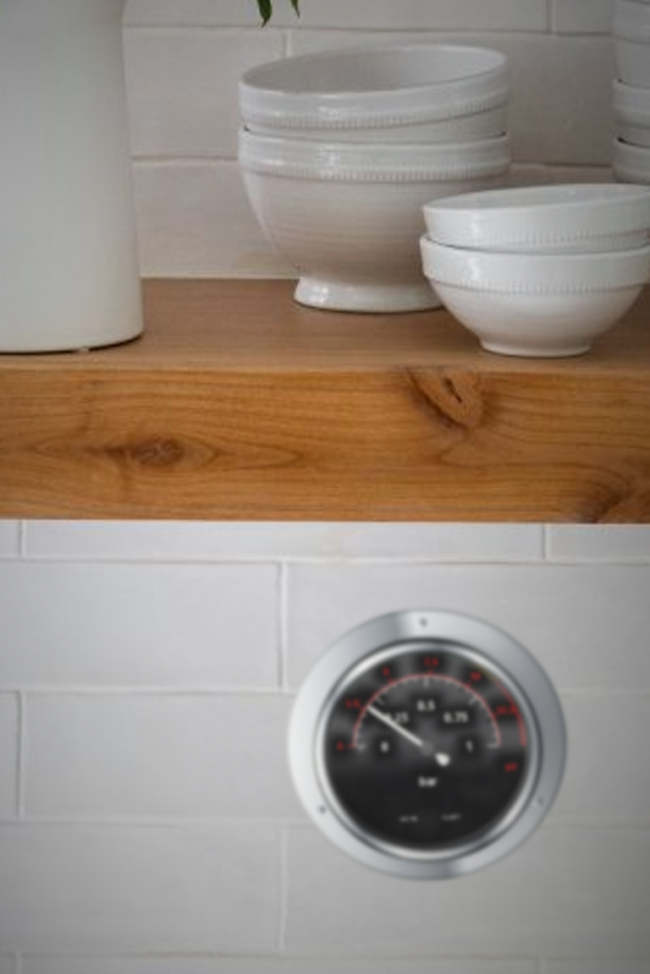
0.2 (bar)
